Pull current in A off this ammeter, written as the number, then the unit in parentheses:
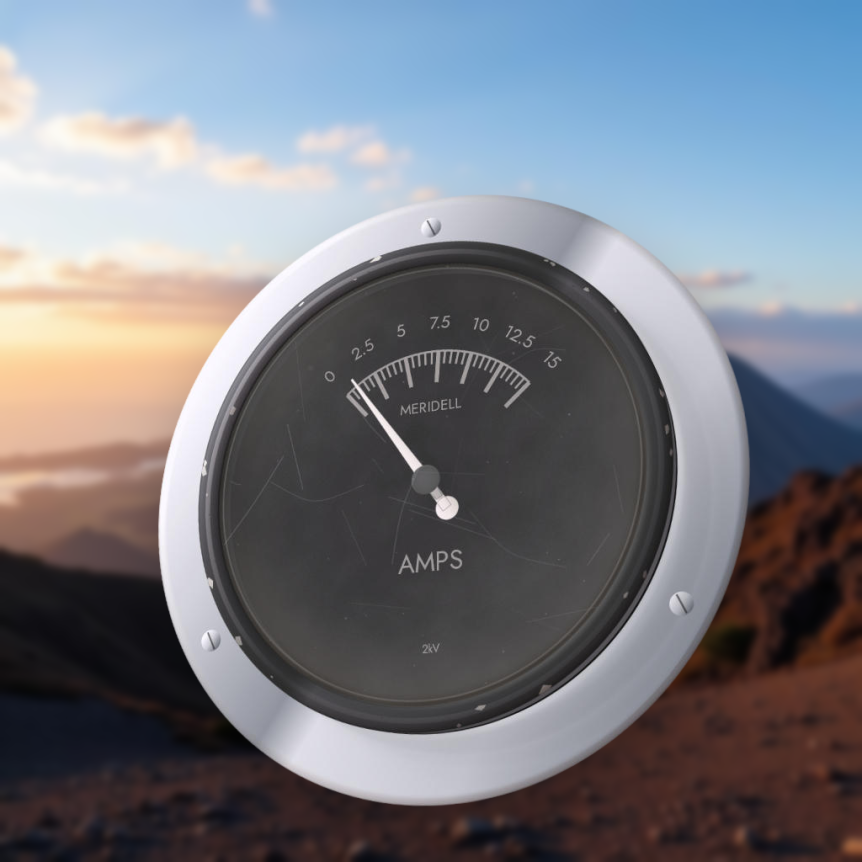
1 (A)
